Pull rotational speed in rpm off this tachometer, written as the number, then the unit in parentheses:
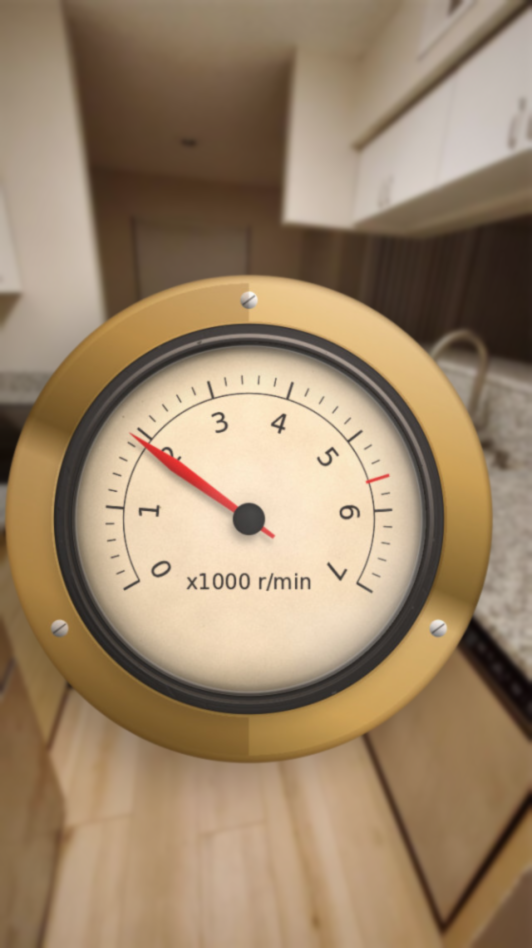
1900 (rpm)
